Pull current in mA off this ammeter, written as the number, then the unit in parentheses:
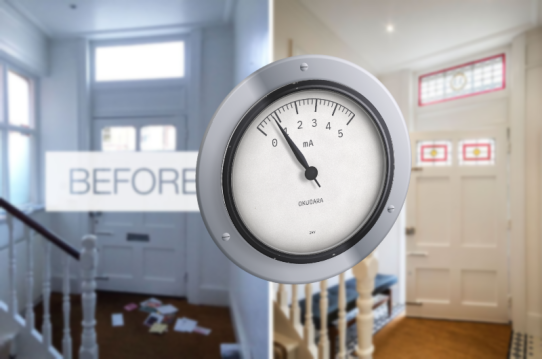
0.8 (mA)
